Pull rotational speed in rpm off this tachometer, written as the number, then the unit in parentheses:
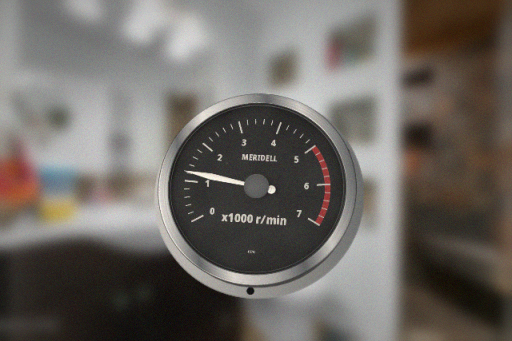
1200 (rpm)
